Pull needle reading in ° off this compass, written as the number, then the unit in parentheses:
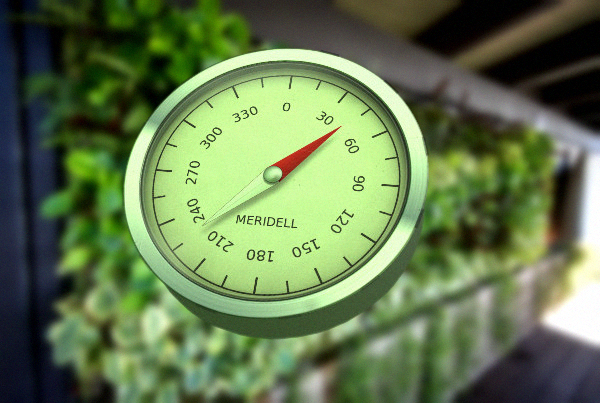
45 (°)
